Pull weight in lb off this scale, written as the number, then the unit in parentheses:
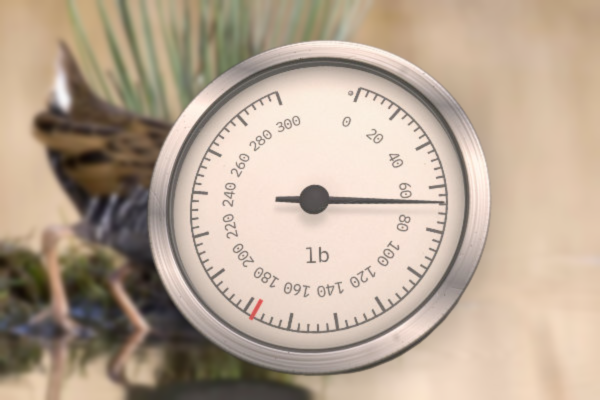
68 (lb)
